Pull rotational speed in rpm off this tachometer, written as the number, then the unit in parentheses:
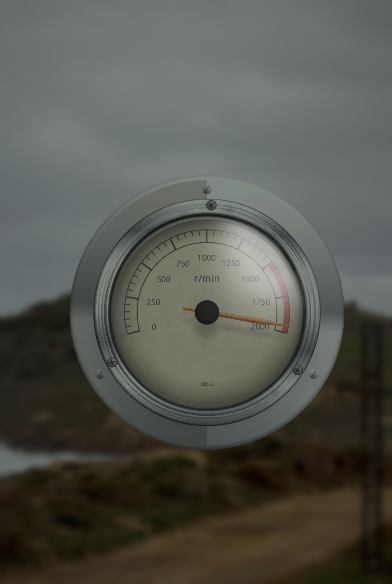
1950 (rpm)
